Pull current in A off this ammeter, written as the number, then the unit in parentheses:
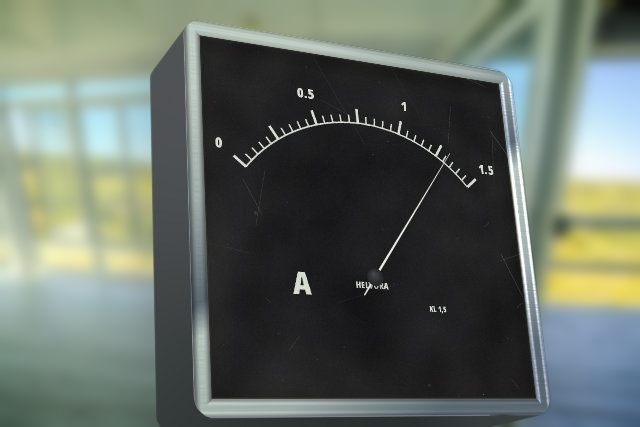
1.3 (A)
